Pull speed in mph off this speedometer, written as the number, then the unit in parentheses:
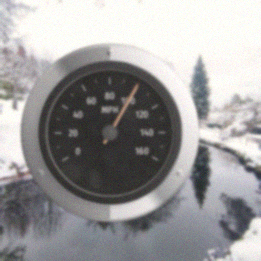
100 (mph)
